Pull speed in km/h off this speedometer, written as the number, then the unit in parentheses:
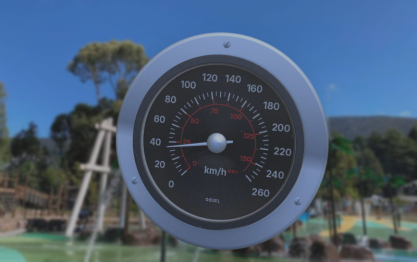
35 (km/h)
